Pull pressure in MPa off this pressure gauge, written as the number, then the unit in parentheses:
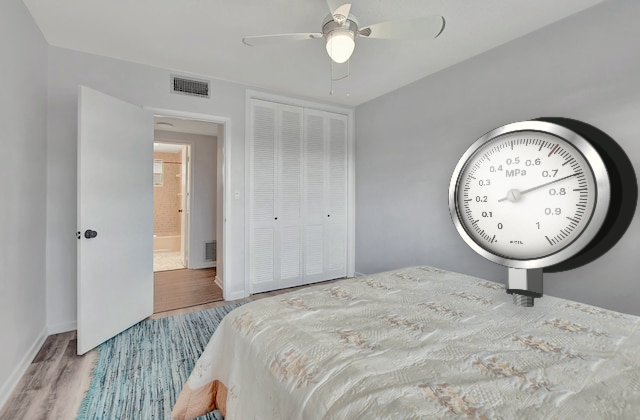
0.75 (MPa)
